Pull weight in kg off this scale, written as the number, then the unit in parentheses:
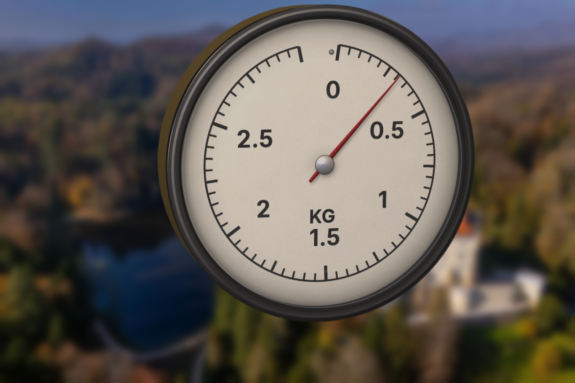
0.3 (kg)
